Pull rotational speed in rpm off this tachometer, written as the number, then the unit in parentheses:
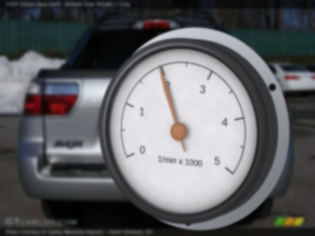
2000 (rpm)
